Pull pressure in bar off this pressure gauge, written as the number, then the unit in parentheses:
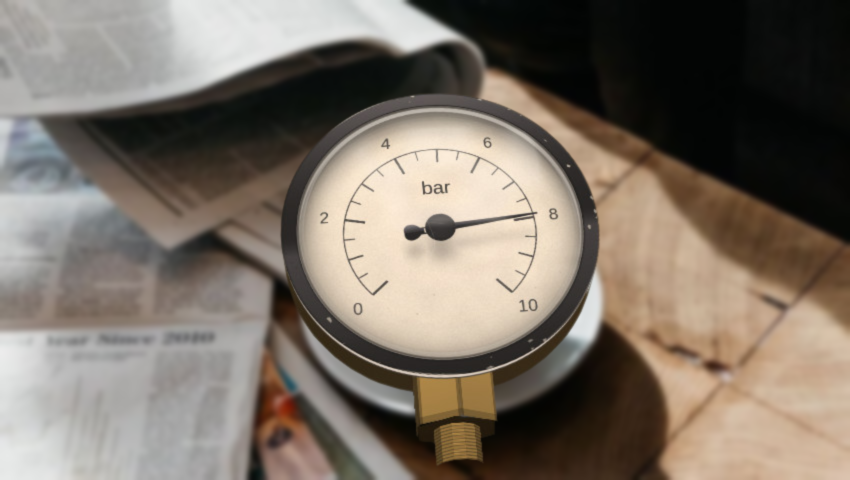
8 (bar)
